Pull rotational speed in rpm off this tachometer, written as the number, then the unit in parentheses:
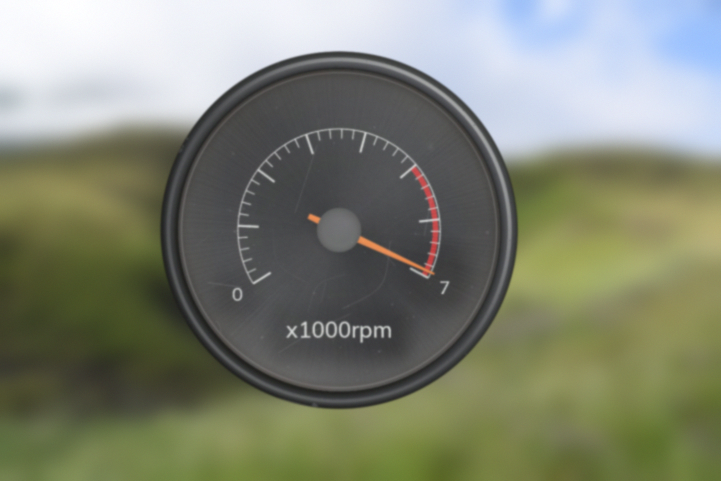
6900 (rpm)
